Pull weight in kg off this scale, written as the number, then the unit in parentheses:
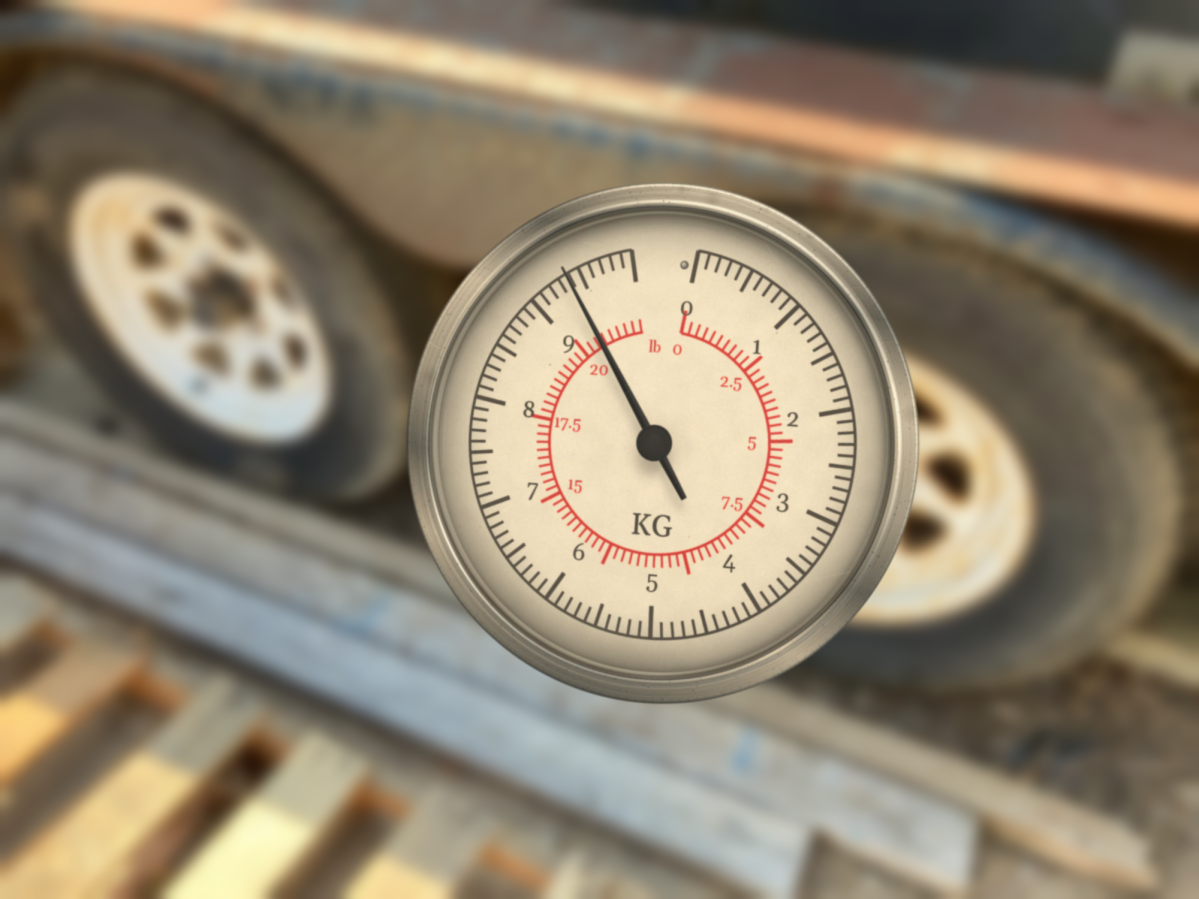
9.4 (kg)
